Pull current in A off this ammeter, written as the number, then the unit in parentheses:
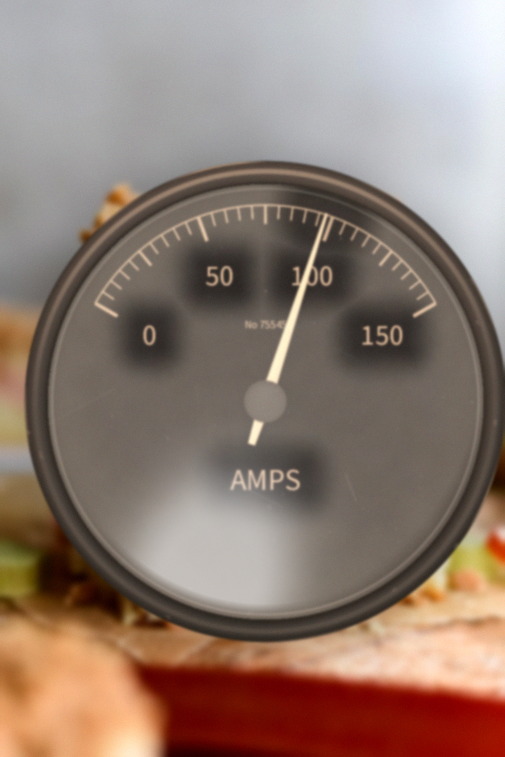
97.5 (A)
